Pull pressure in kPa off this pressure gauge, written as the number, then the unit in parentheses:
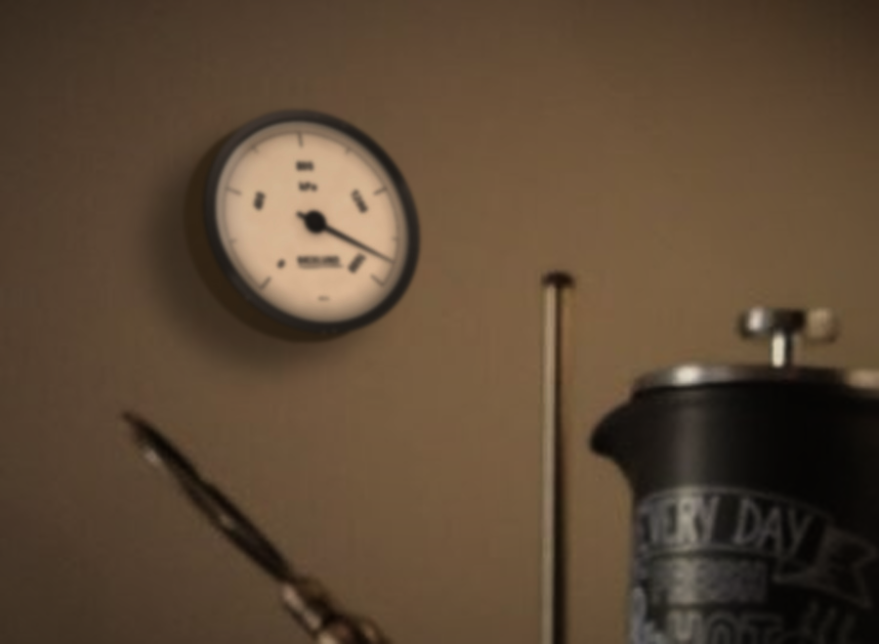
1500 (kPa)
